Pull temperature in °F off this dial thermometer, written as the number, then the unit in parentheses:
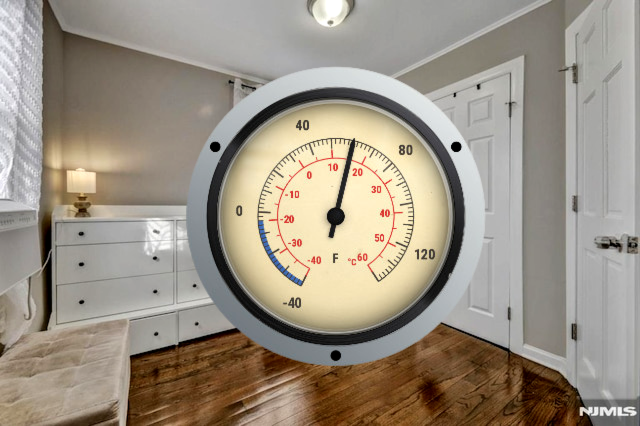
60 (°F)
